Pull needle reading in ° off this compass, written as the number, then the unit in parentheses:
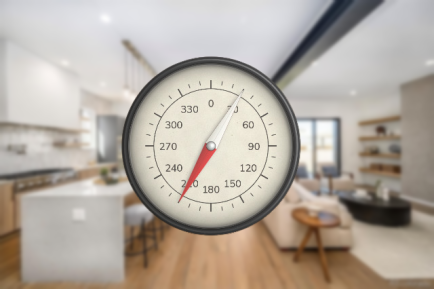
210 (°)
